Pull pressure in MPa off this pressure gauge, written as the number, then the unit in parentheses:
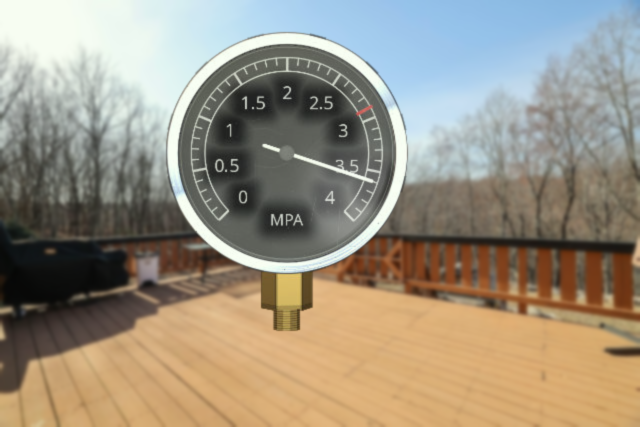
3.6 (MPa)
